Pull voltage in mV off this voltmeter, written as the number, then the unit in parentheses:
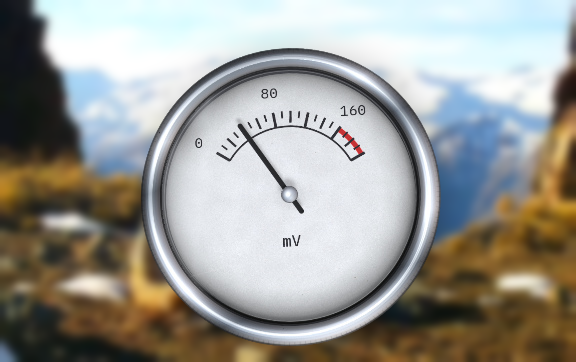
40 (mV)
